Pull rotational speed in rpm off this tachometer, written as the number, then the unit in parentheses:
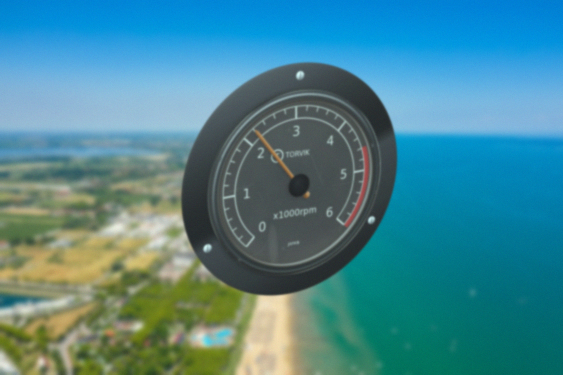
2200 (rpm)
